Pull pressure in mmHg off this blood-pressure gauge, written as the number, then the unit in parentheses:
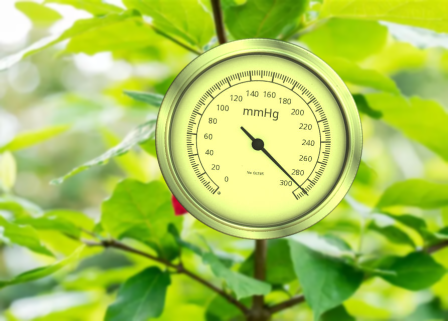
290 (mmHg)
